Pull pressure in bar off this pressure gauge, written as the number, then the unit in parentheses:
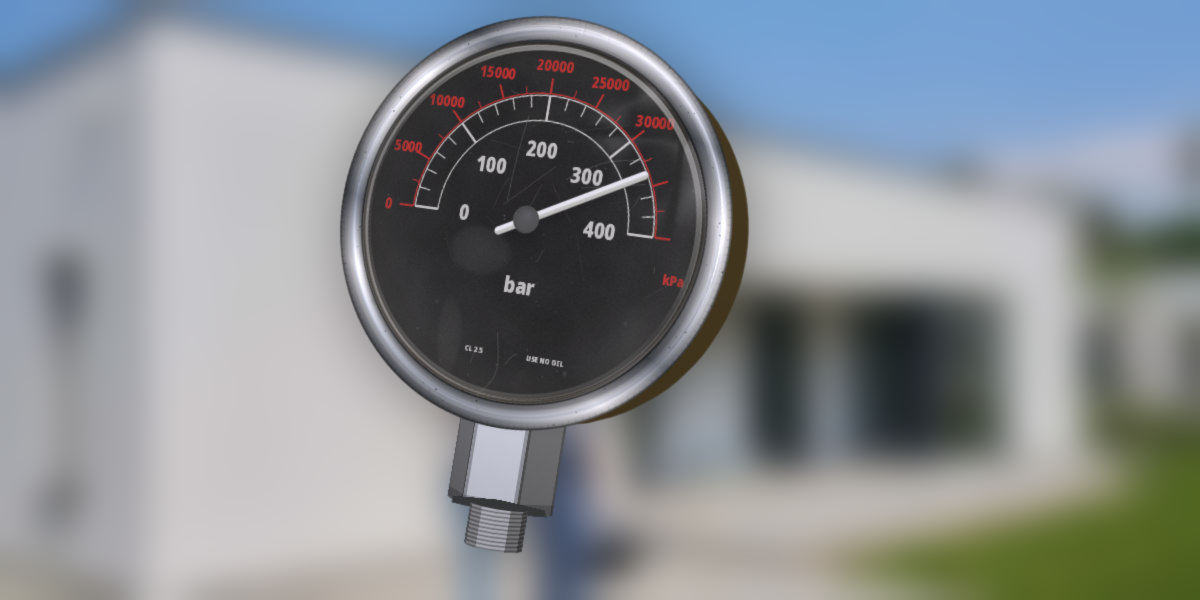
340 (bar)
